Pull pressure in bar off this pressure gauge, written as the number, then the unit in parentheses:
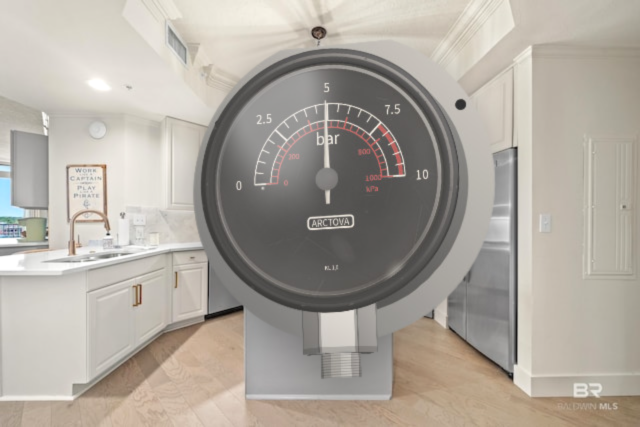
5 (bar)
